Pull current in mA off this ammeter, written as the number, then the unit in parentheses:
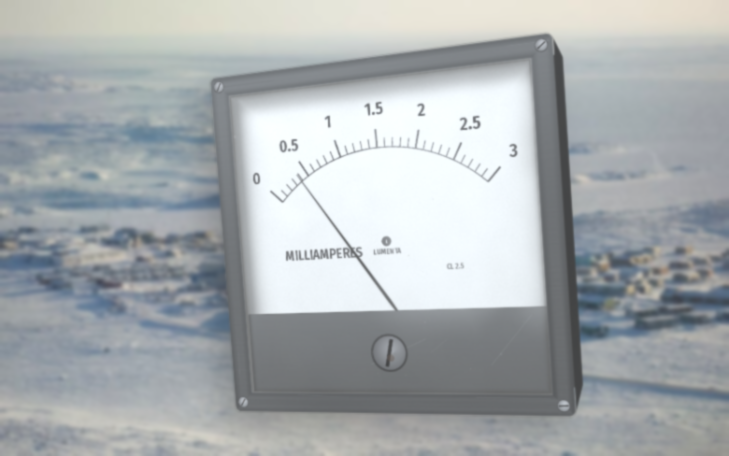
0.4 (mA)
